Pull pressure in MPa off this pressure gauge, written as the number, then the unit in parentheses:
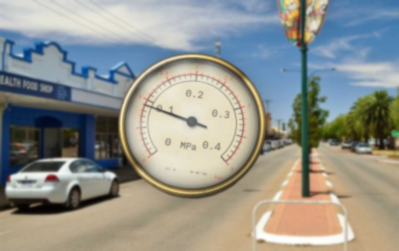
0.09 (MPa)
